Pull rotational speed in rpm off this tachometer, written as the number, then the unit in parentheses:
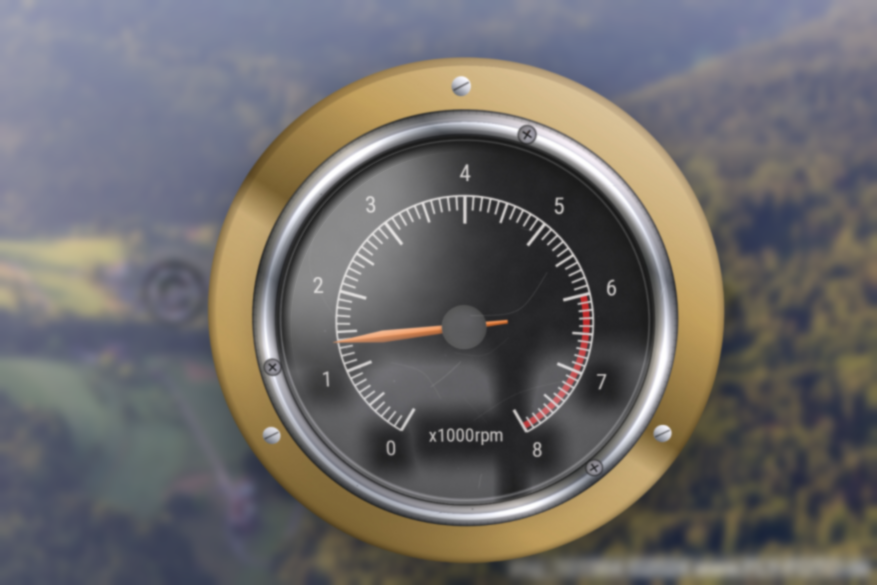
1400 (rpm)
